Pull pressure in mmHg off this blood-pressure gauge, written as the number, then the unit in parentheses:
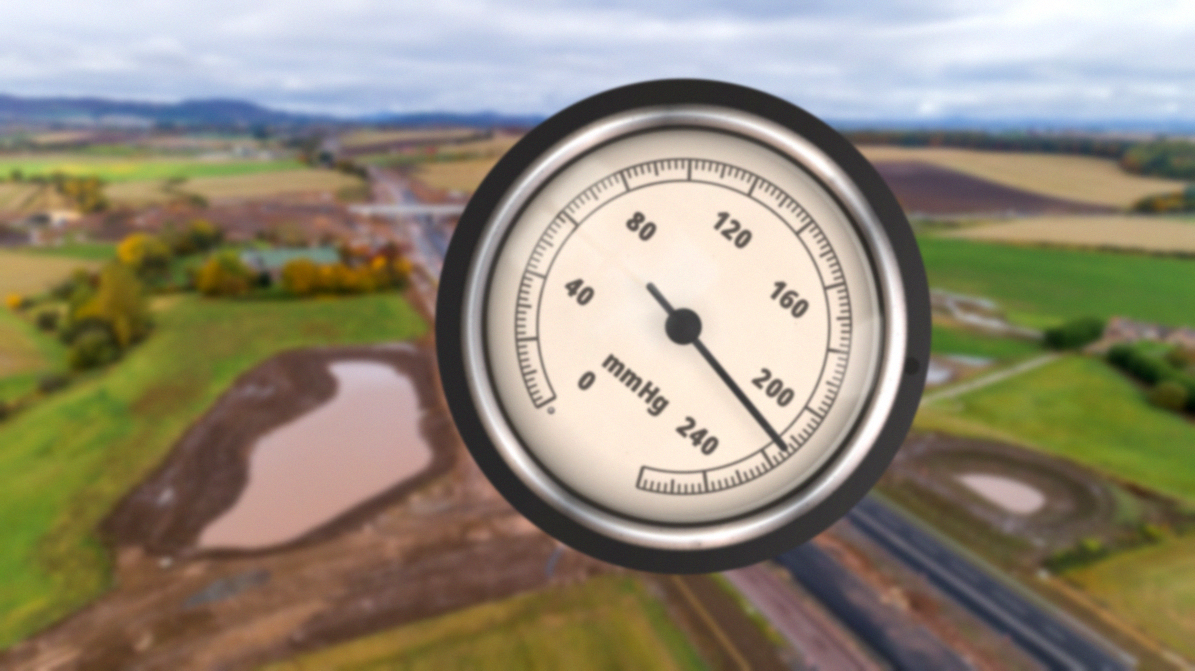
214 (mmHg)
